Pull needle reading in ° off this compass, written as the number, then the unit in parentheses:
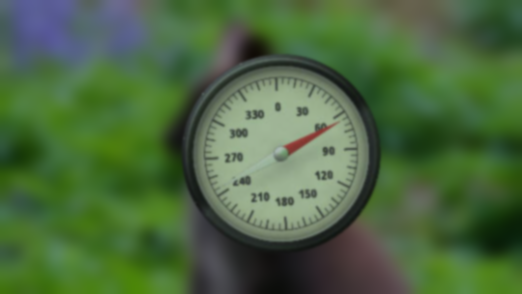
65 (°)
